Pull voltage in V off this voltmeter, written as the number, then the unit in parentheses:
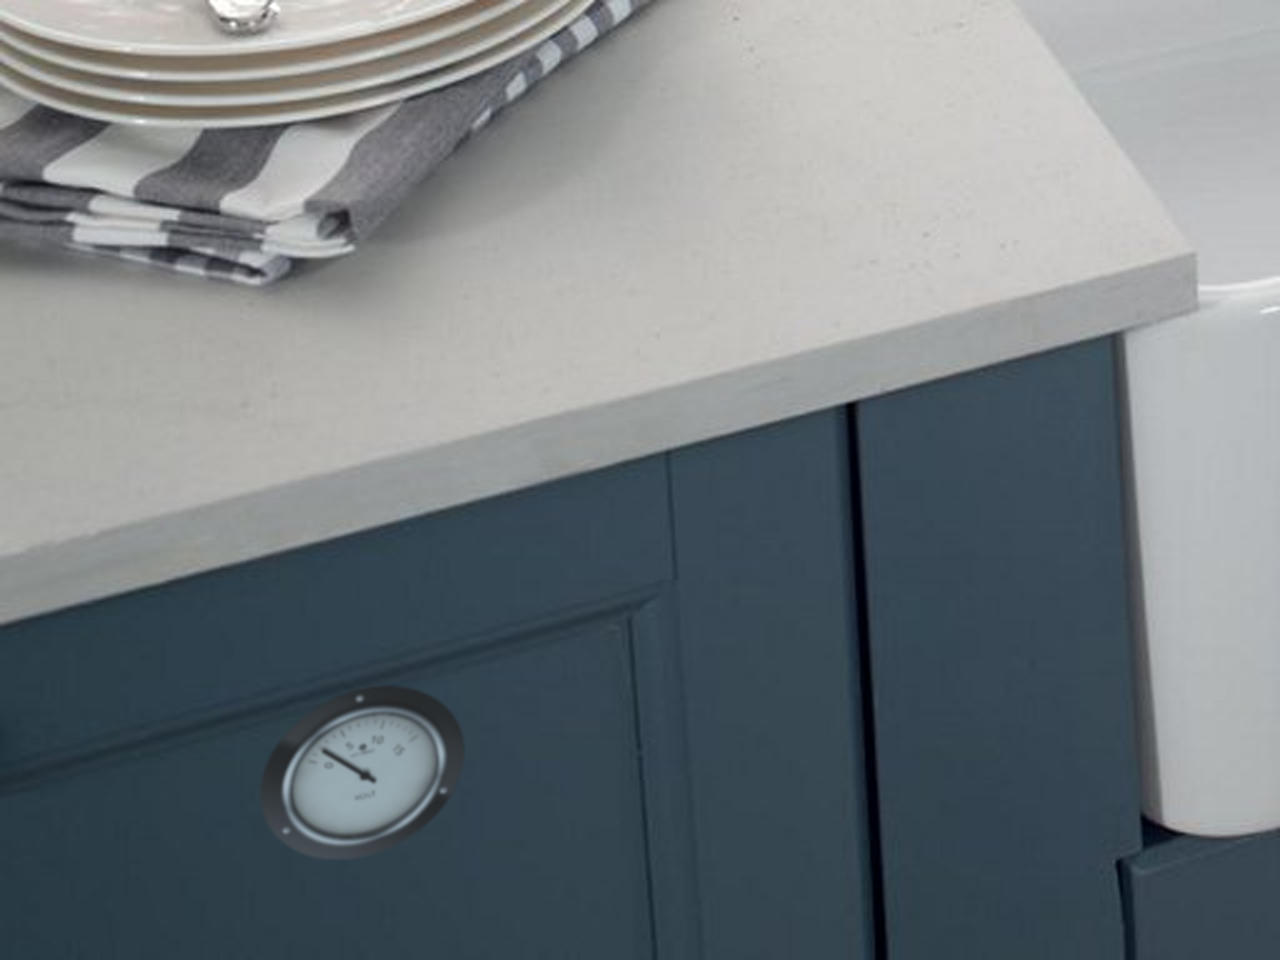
2 (V)
